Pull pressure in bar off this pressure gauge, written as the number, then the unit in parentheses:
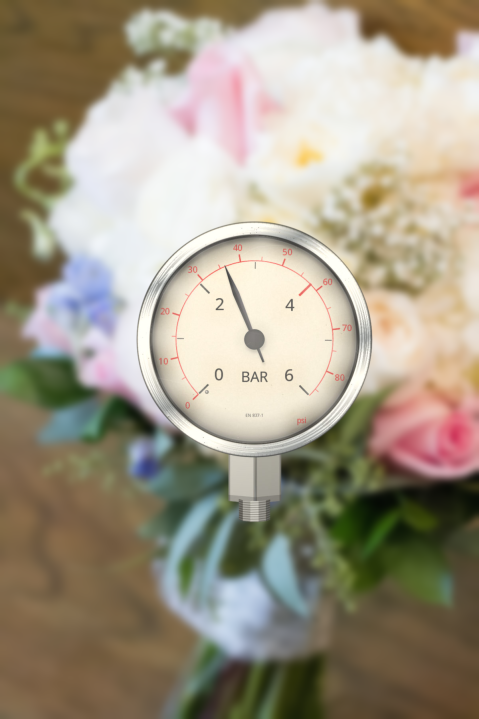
2.5 (bar)
